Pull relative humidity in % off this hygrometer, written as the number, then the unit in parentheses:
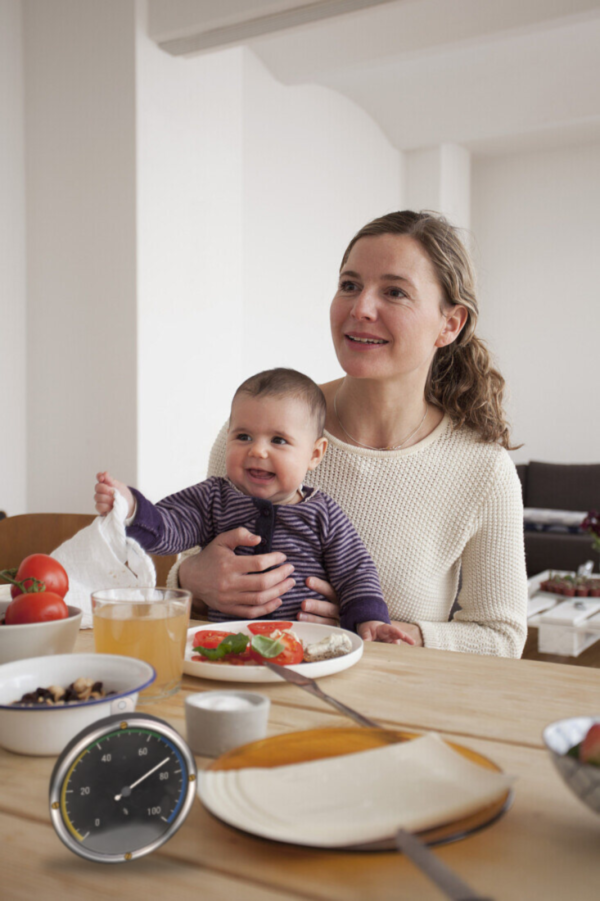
72 (%)
